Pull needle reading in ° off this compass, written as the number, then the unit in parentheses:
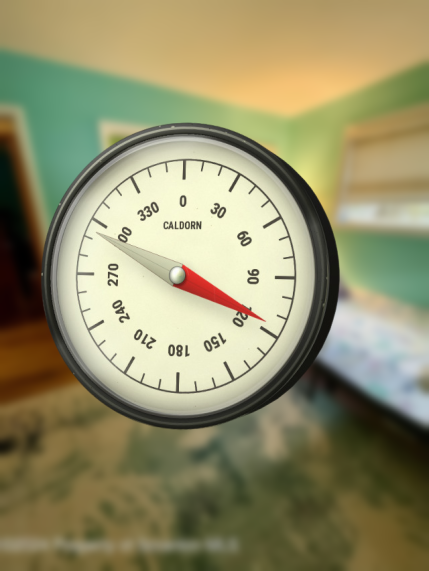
115 (°)
